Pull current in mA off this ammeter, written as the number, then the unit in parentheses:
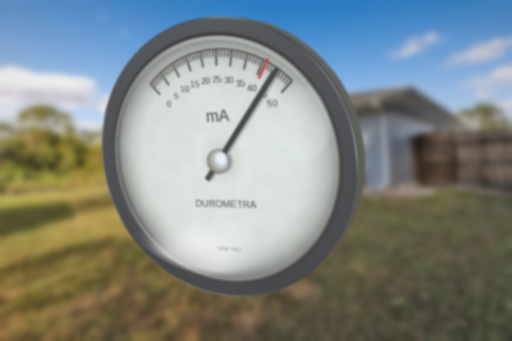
45 (mA)
